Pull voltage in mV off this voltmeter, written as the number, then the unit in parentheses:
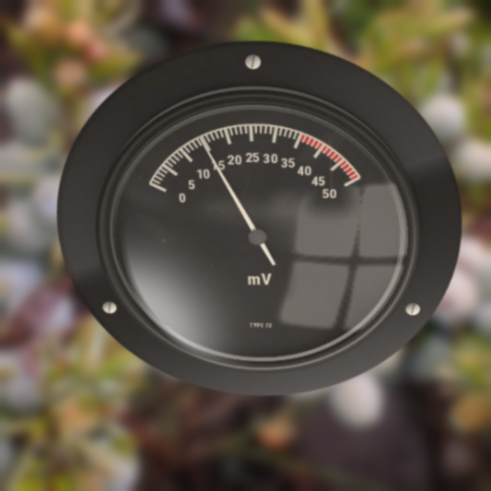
15 (mV)
